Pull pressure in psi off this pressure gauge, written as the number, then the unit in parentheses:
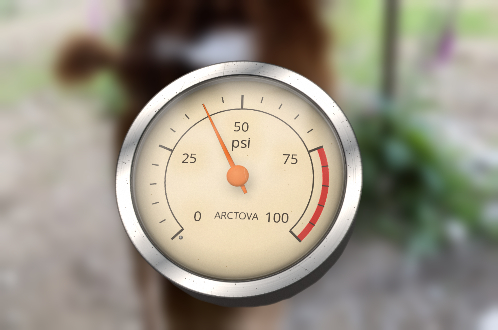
40 (psi)
